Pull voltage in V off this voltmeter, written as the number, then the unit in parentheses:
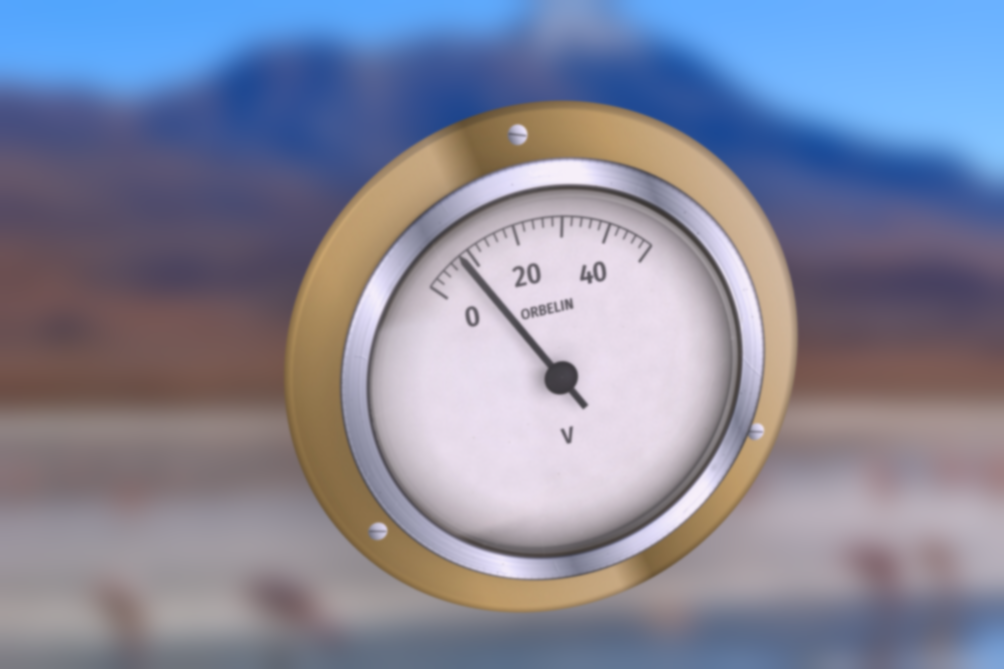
8 (V)
